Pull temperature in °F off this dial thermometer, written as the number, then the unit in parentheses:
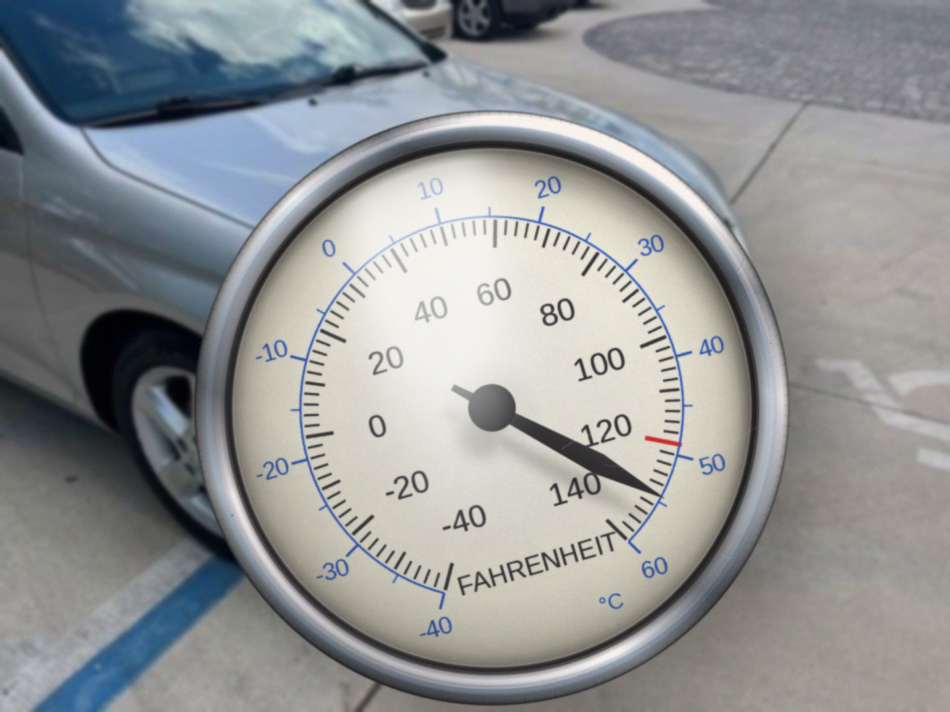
130 (°F)
